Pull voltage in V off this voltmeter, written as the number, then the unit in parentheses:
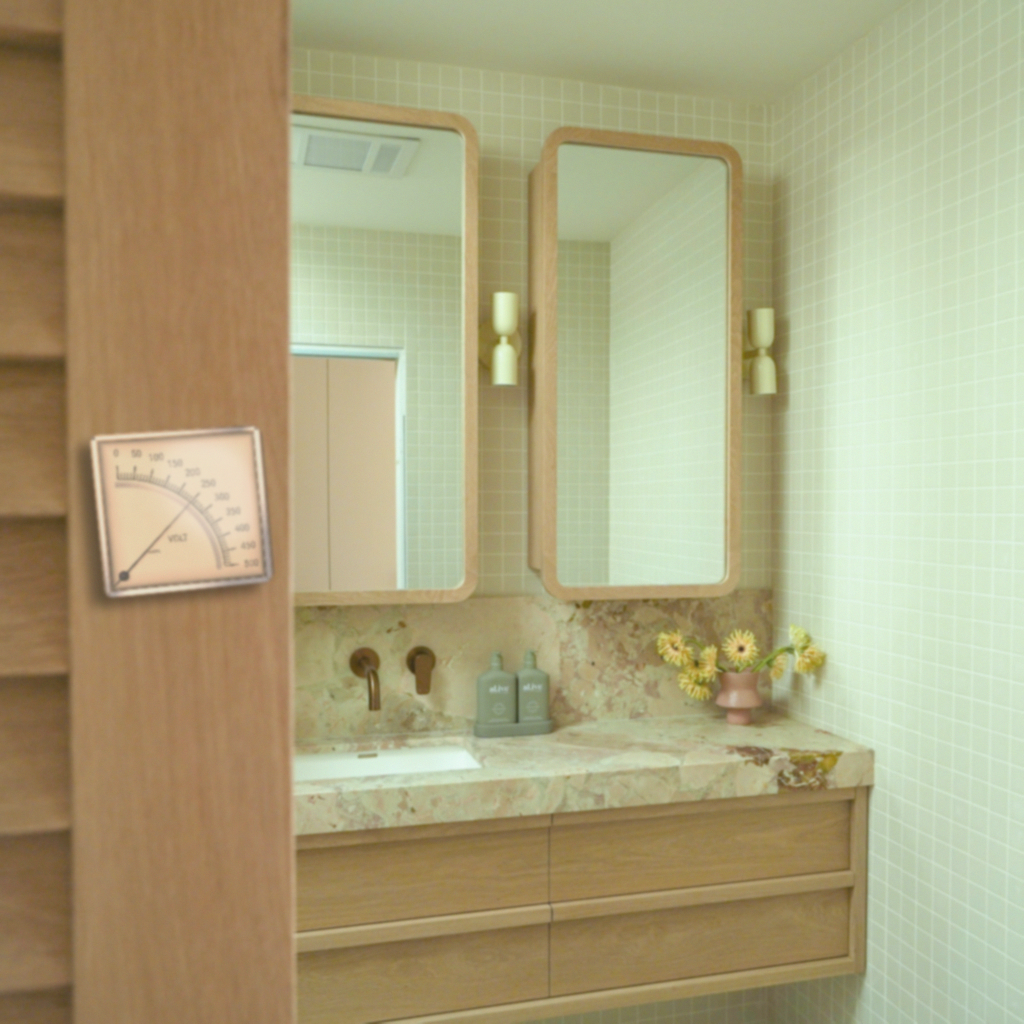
250 (V)
